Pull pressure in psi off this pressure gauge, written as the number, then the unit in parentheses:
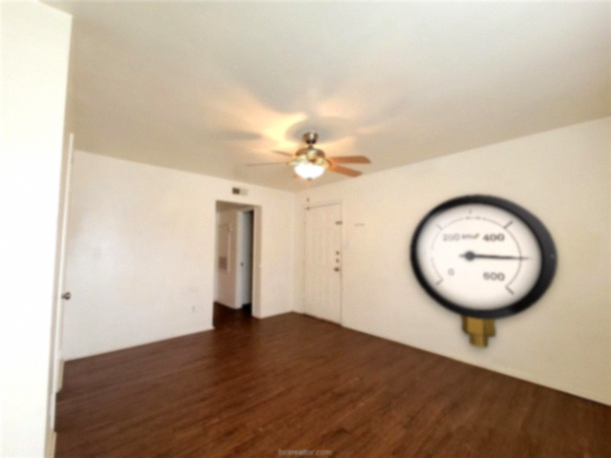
500 (psi)
